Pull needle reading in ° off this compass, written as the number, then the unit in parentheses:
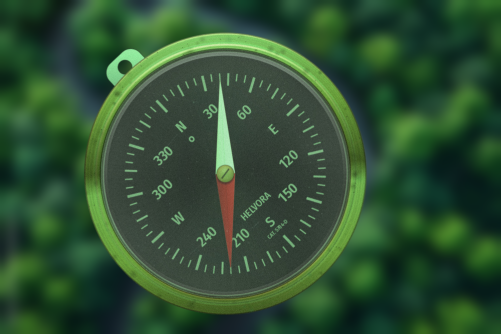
220 (°)
